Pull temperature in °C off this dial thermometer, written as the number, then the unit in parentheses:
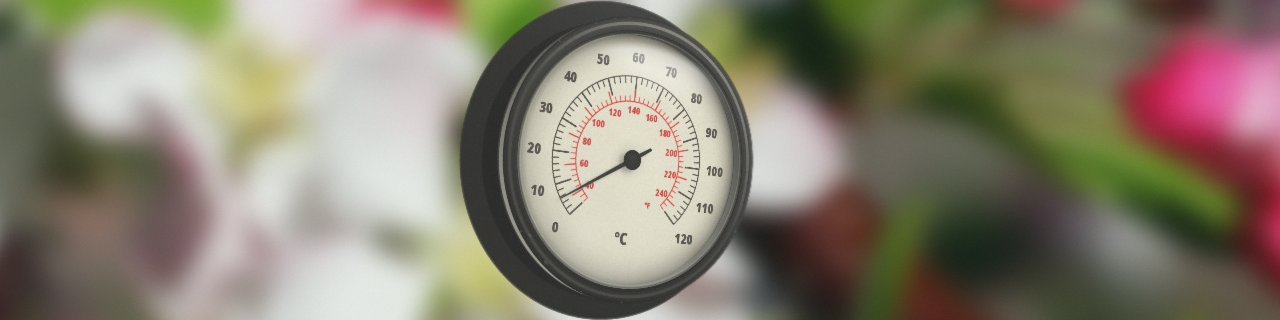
6 (°C)
